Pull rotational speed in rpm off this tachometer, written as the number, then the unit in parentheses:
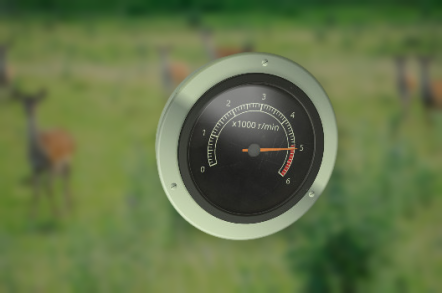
5000 (rpm)
